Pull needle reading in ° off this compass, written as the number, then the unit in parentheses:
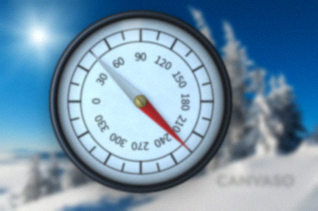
225 (°)
